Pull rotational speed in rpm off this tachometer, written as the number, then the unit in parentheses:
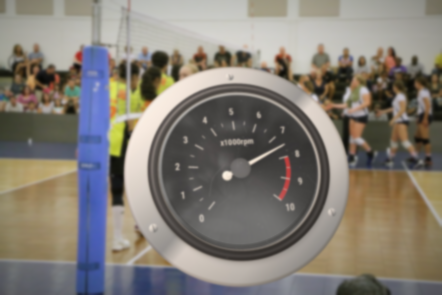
7500 (rpm)
